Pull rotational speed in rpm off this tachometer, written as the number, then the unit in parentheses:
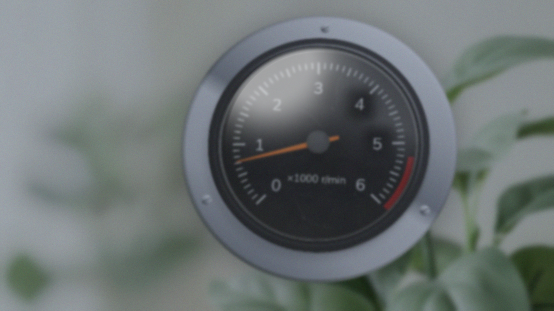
700 (rpm)
